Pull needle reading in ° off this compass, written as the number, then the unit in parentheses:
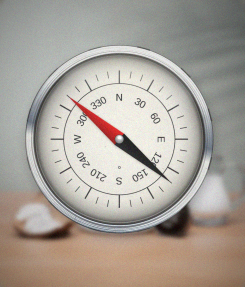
310 (°)
